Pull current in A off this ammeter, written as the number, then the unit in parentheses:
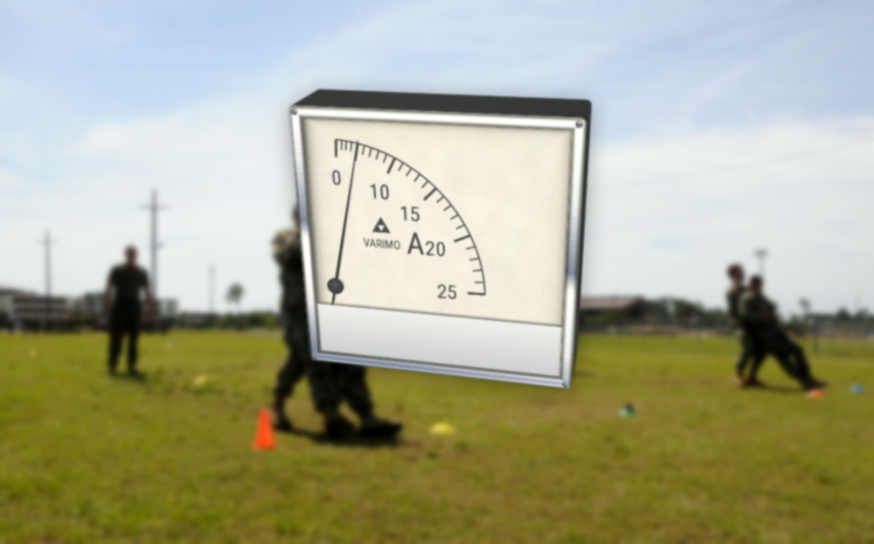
5 (A)
